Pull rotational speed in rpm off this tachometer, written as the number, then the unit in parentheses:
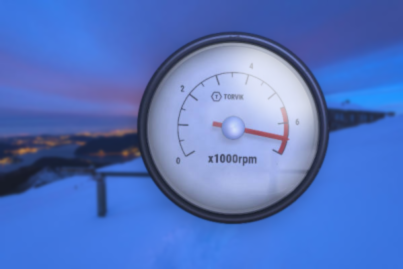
6500 (rpm)
